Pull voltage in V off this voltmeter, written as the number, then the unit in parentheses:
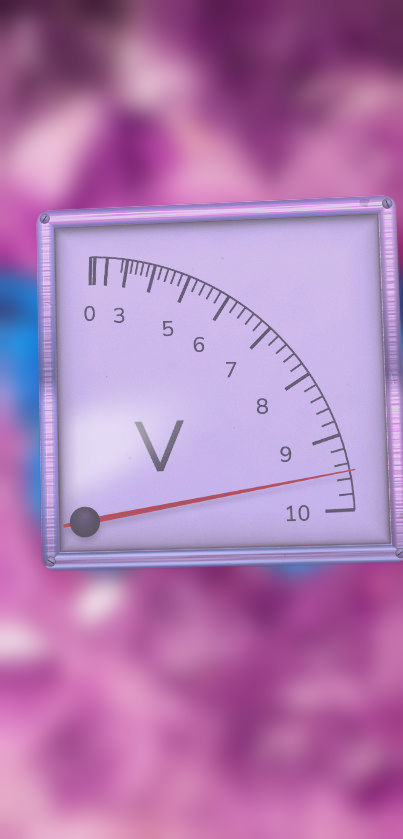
9.5 (V)
